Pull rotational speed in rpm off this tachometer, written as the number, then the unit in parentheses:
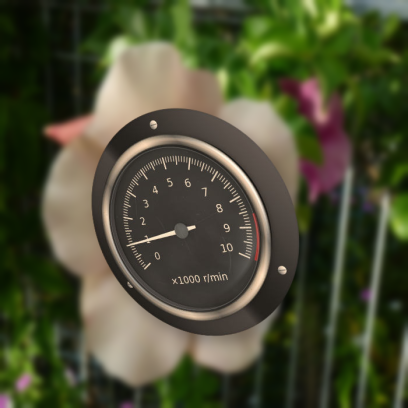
1000 (rpm)
